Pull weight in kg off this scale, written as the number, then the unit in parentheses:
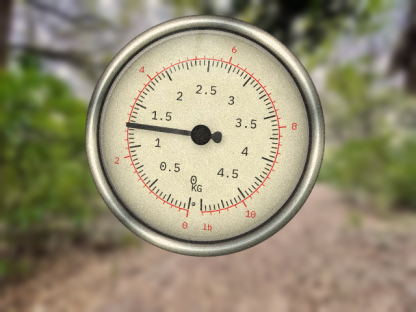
1.25 (kg)
